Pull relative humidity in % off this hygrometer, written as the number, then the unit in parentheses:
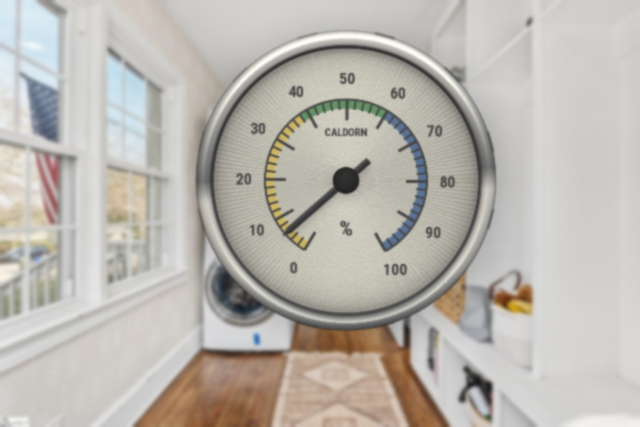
6 (%)
